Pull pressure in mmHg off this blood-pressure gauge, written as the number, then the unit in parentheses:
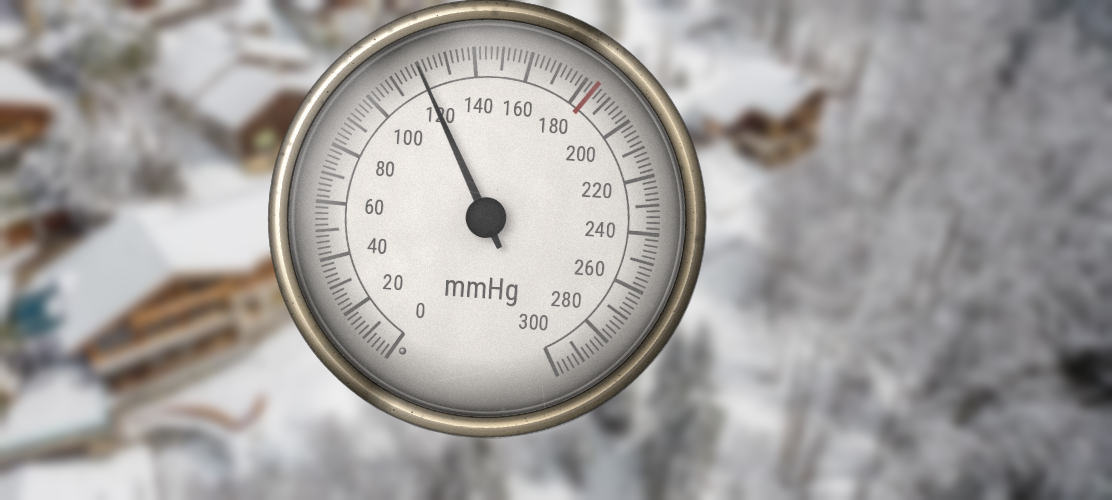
120 (mmHg)
